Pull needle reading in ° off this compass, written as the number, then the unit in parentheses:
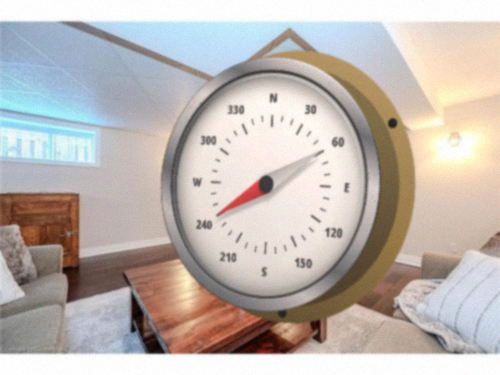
240 (°)
